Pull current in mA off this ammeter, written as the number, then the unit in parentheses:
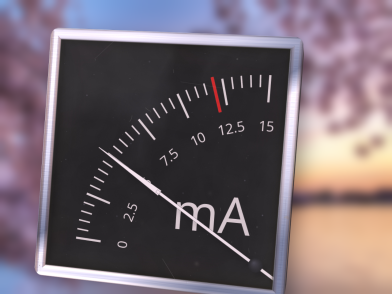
5 (mA)
